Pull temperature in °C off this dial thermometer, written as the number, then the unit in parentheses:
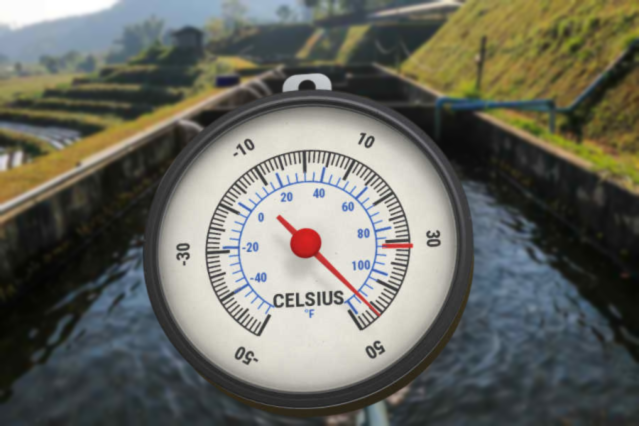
46 (°C)
